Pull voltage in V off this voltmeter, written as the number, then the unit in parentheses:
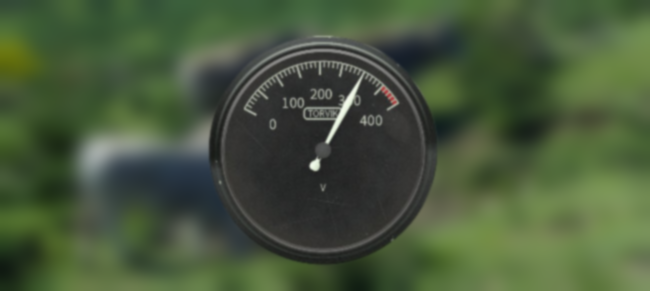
300 (V)
